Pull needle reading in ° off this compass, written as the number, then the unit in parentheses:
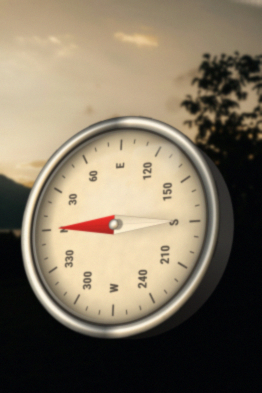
0 (°)
